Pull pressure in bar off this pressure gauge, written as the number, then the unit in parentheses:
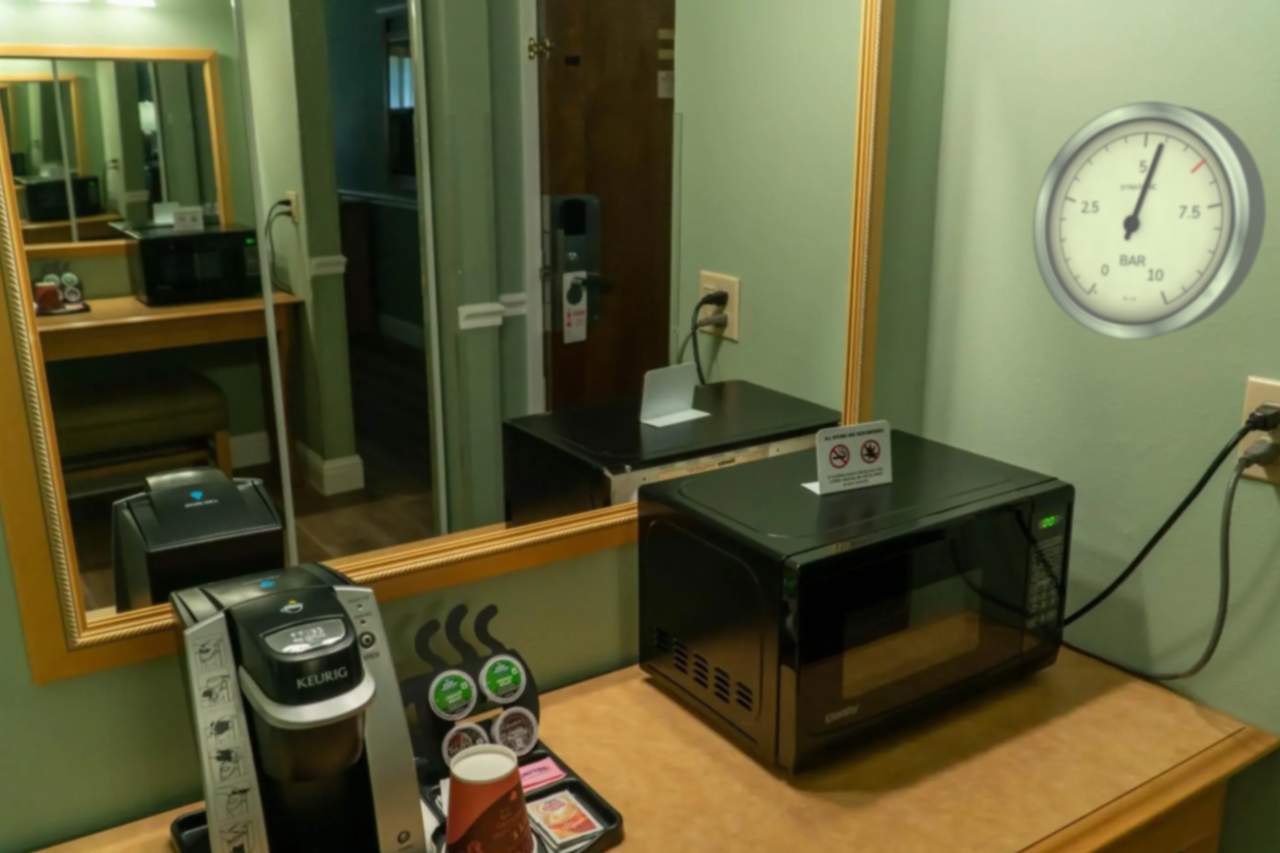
5.5 (bar)
